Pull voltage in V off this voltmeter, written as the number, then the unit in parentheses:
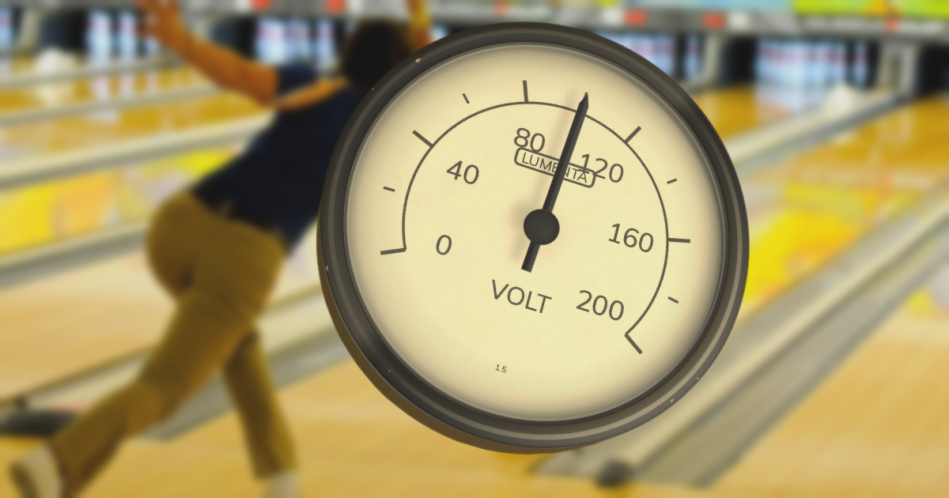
100 (V)
